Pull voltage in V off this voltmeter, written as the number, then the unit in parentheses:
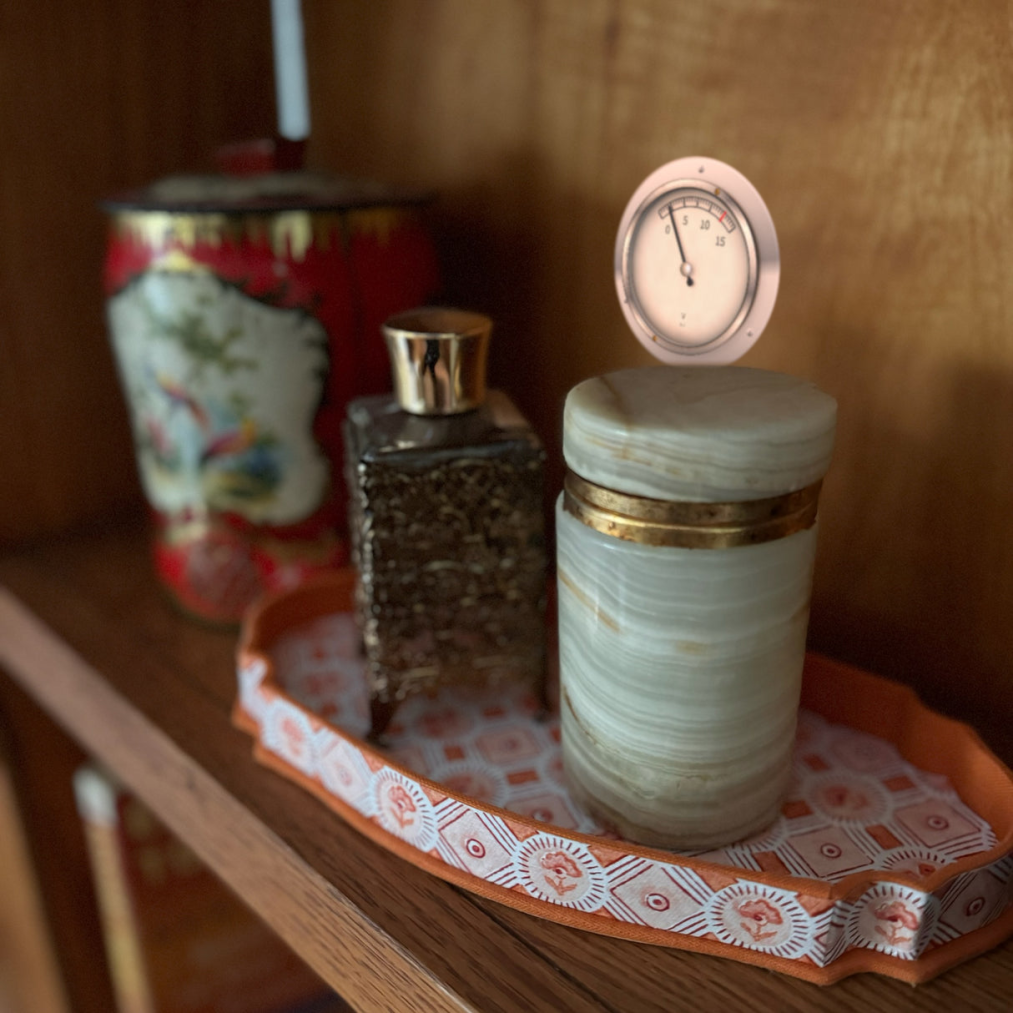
2.5 (V)
